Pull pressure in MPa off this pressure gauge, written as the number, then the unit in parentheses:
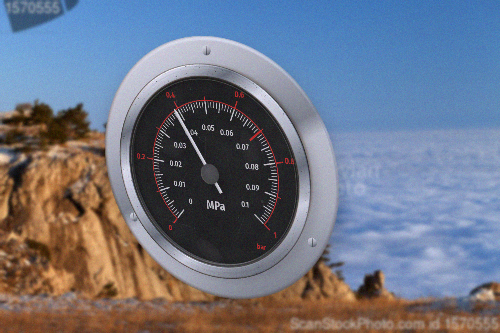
0.04 (MPa)
